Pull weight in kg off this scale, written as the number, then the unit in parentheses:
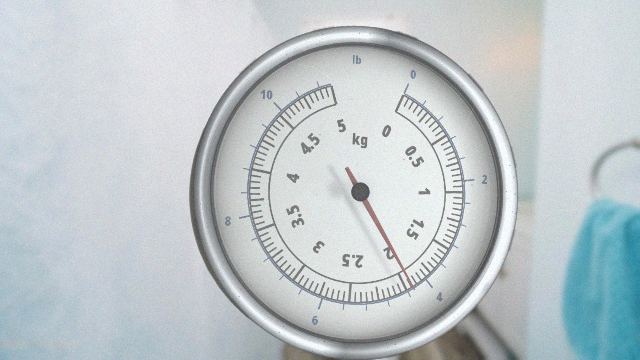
1.95 (kg)
